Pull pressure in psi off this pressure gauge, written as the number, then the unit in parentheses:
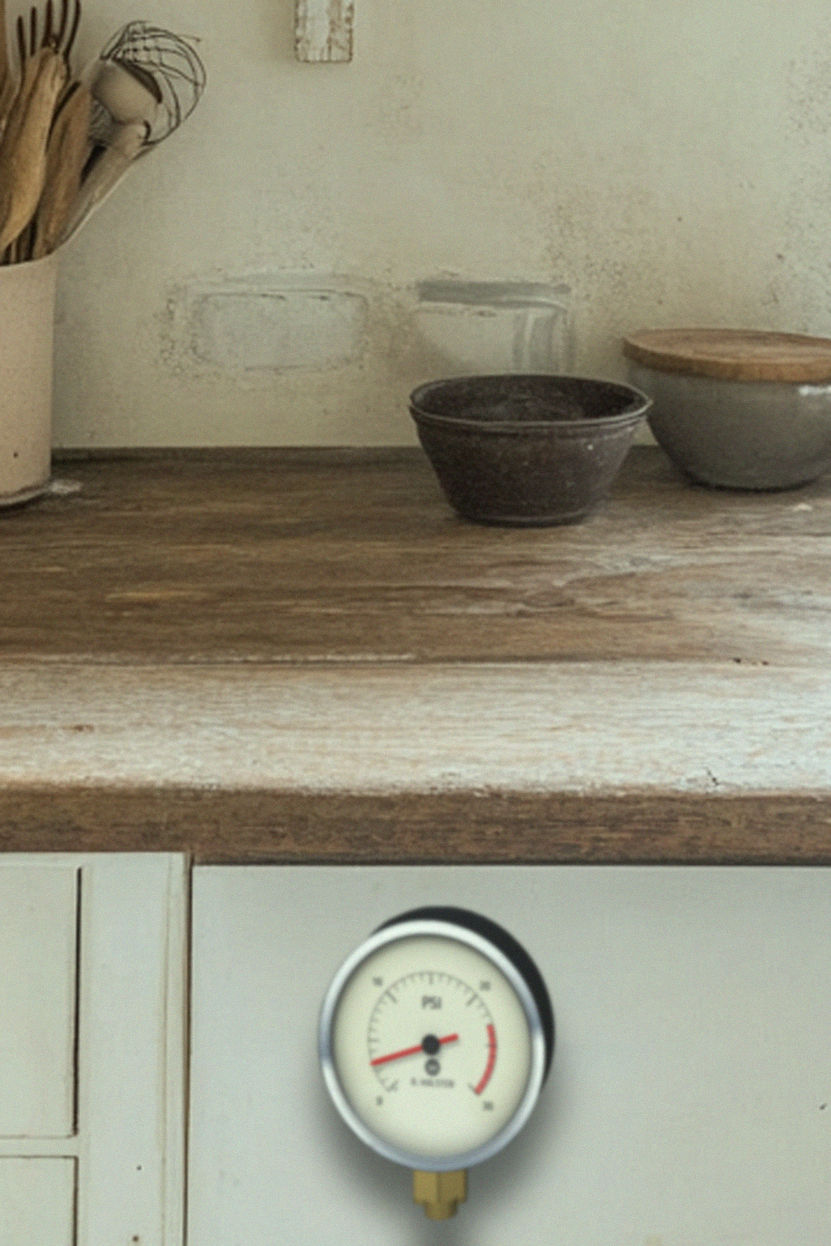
3 (psi)
